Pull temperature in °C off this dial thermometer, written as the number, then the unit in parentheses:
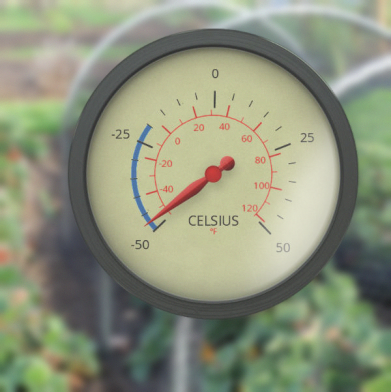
-47.5 (°C)
